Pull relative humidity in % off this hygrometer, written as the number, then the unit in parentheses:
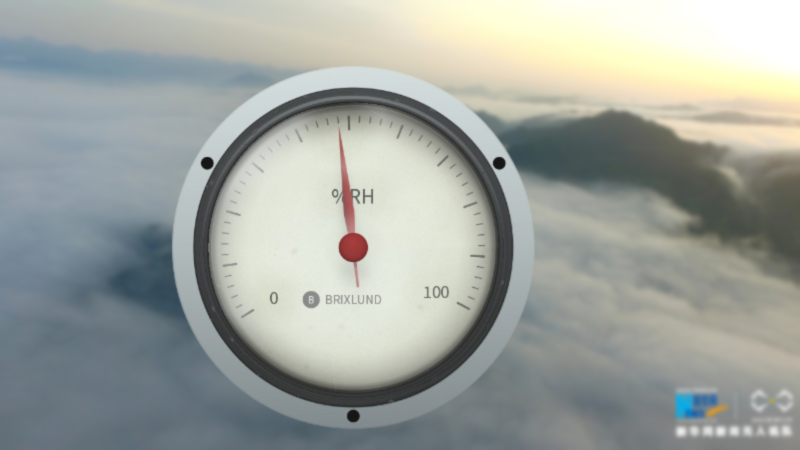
48 (%)
